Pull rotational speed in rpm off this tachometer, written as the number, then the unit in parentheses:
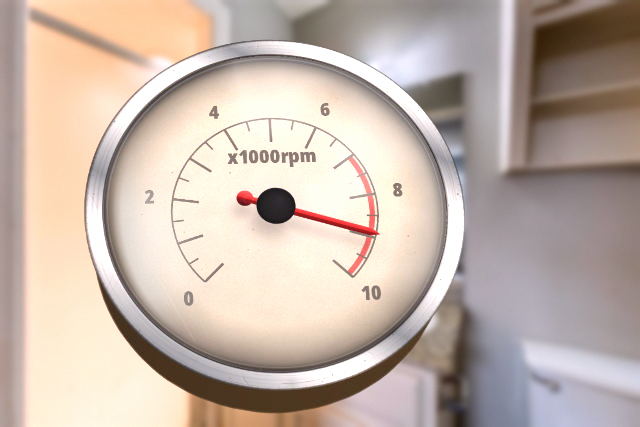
9000 (rpm)
